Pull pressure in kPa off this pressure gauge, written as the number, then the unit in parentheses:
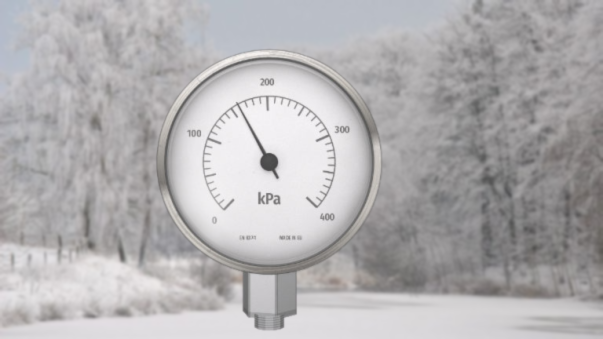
160 (kPa)
